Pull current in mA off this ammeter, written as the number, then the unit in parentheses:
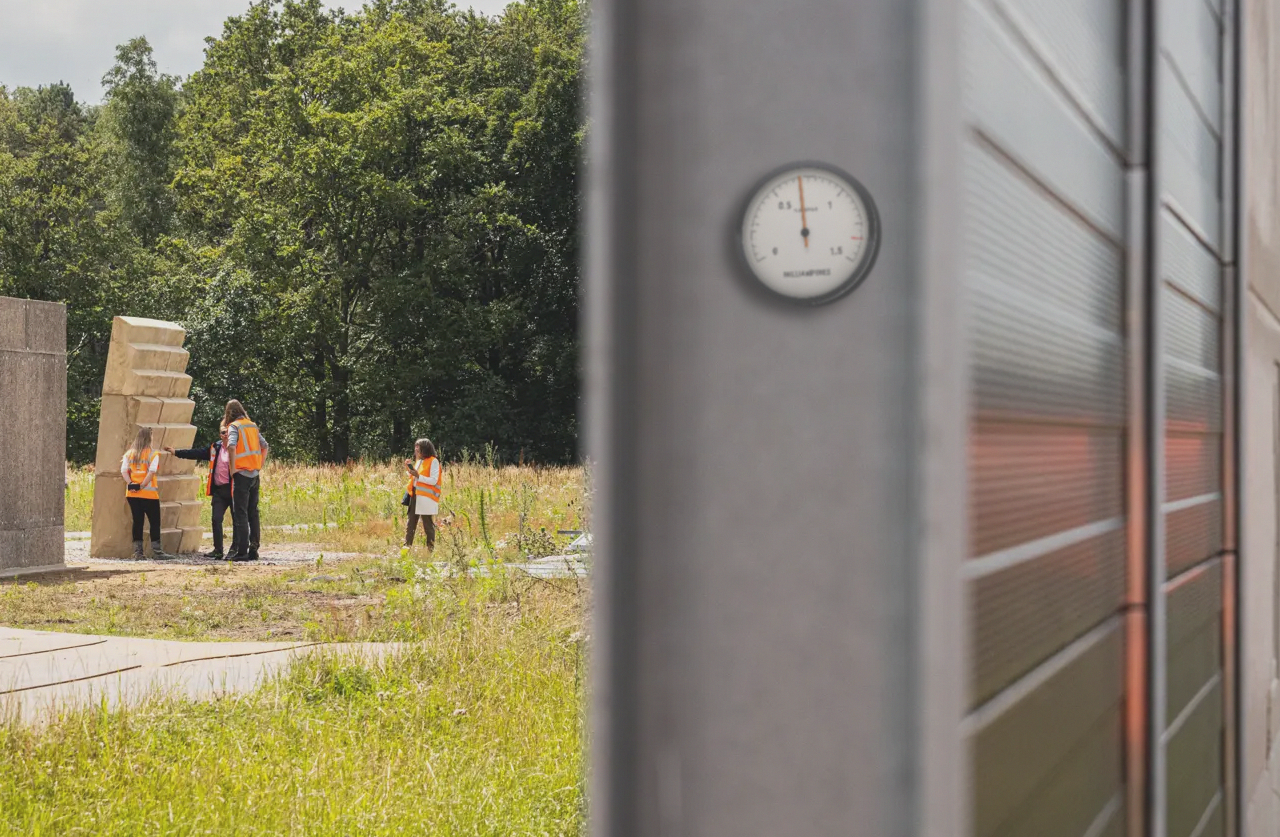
0.7 (mA)
